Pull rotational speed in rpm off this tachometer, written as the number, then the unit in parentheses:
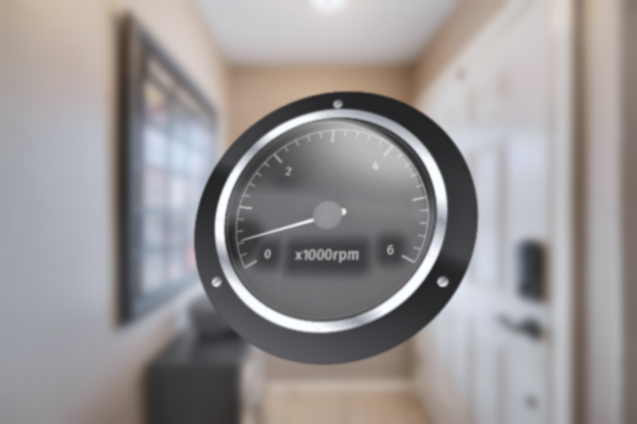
400 (rpm)
